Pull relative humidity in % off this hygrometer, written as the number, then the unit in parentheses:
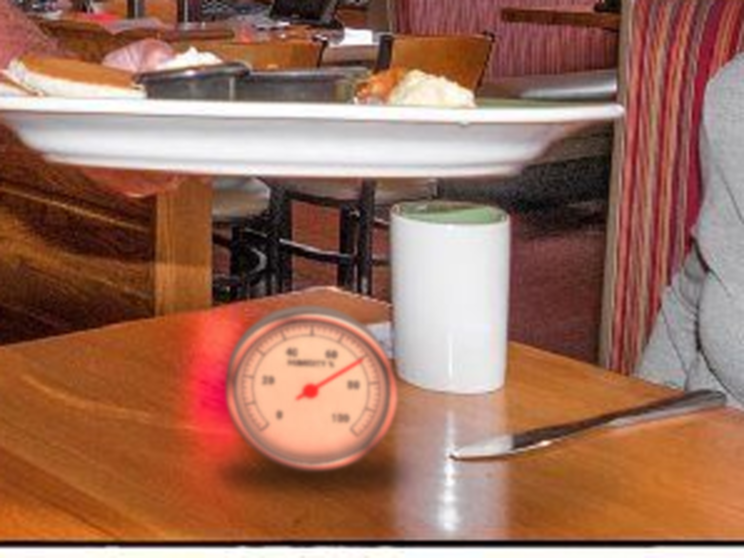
70 (%)
